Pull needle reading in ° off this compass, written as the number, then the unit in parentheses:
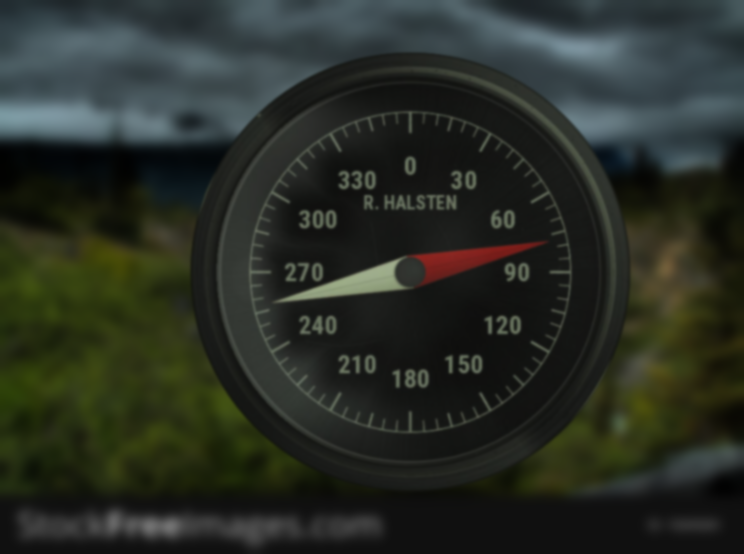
77.5 (°)
